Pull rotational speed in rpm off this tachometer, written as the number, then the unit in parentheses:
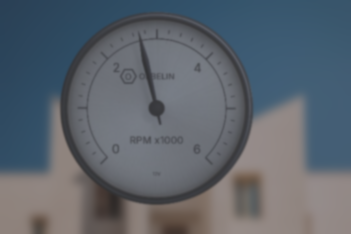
2700 (rpm)
